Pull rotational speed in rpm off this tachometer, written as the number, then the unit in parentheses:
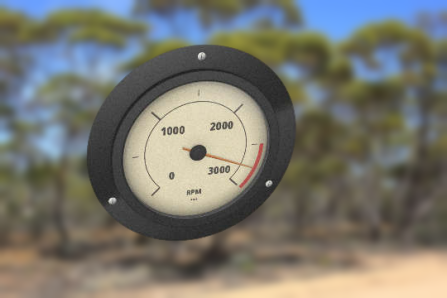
2750 (rpm)
